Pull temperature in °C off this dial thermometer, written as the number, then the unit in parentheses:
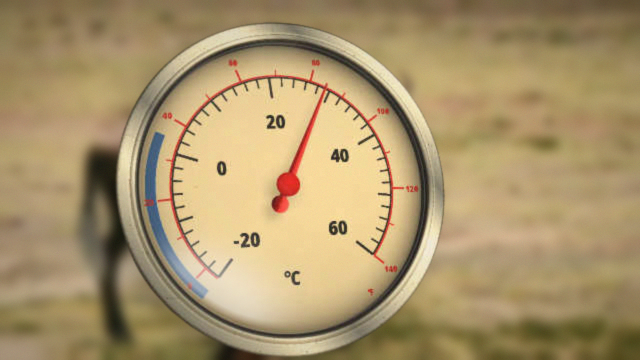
29 (°C)
